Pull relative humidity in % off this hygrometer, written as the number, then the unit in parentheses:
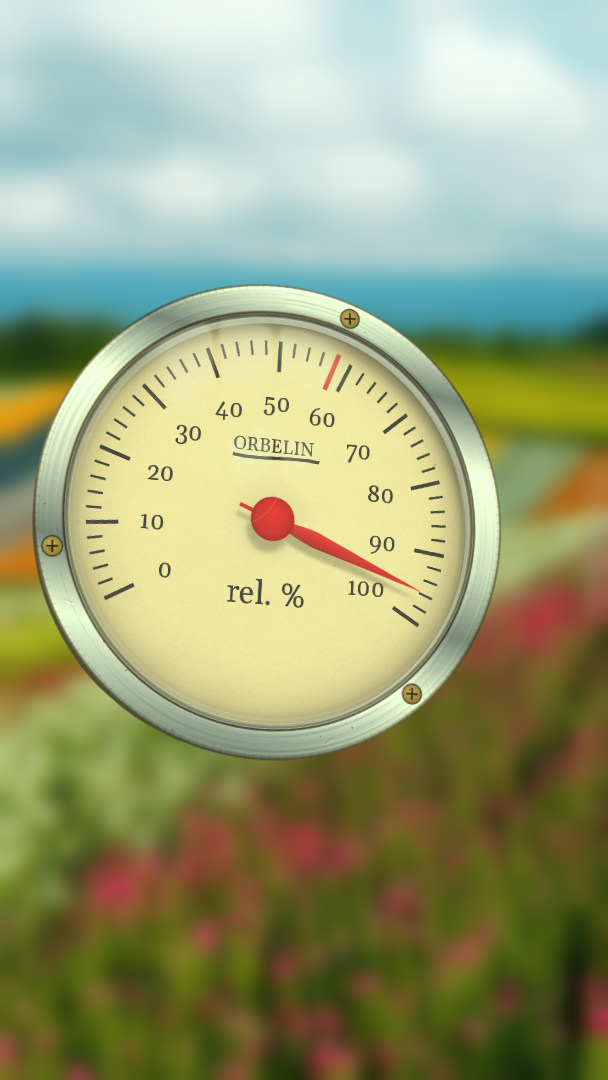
96 (%)
